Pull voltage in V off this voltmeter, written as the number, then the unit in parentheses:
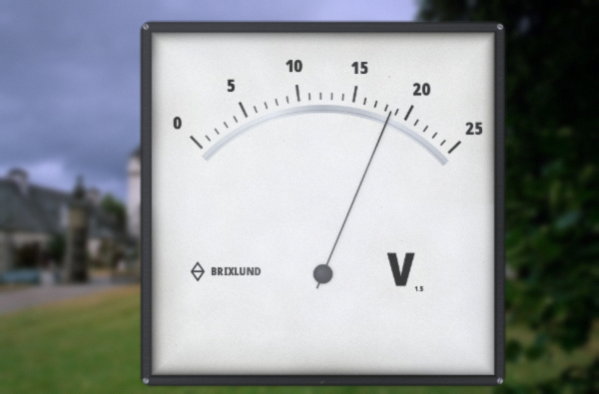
18.5 (V)
